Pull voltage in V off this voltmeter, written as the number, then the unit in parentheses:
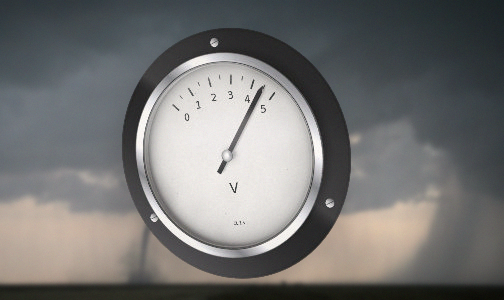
4.5 (V)
